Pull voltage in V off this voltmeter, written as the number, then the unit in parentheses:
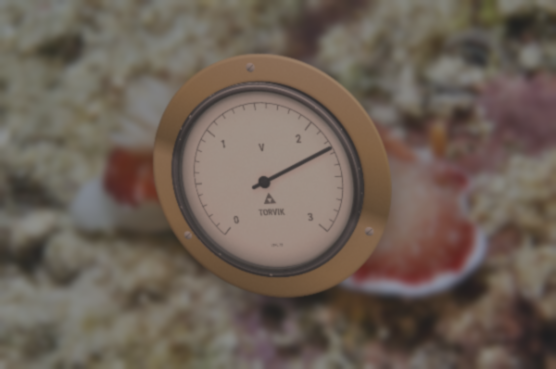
2.25 (V)
